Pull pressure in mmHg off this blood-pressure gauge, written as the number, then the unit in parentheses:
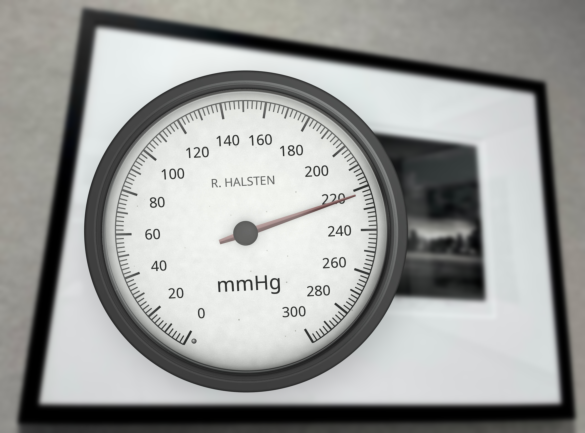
222 (mmHg)
